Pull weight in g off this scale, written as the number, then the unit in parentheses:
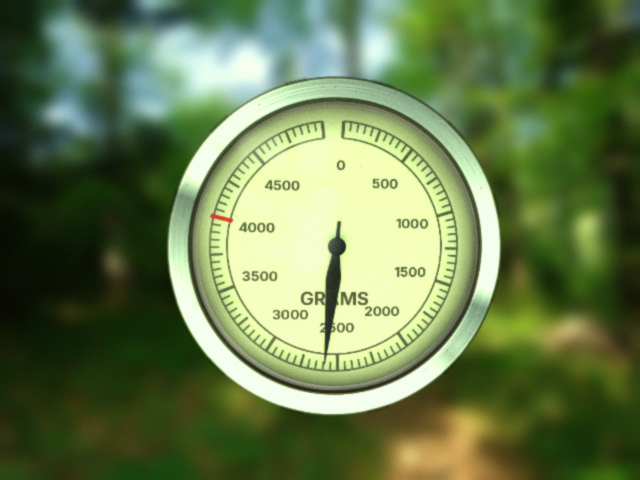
2600 (g)
